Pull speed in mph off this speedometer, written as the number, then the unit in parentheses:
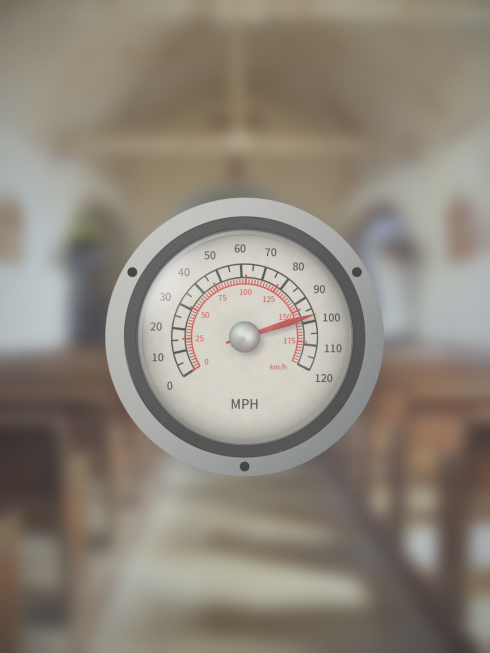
97.5 (mph)
